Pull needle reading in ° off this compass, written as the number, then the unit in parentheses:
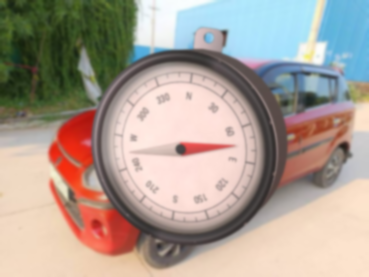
75 (°)
